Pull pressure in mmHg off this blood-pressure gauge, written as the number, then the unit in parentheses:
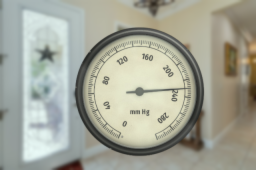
230 (mmHg)
